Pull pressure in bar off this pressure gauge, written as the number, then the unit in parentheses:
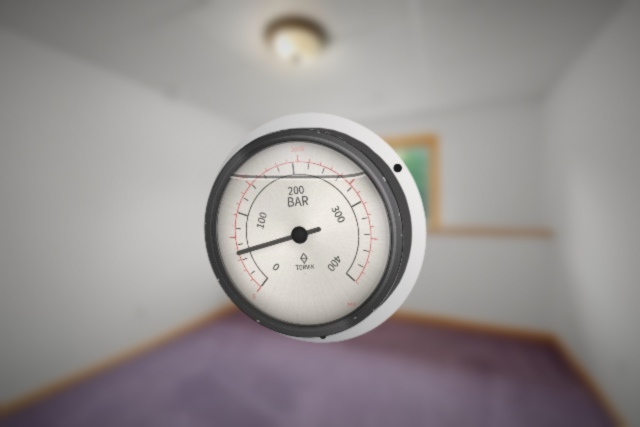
50 (bar)
